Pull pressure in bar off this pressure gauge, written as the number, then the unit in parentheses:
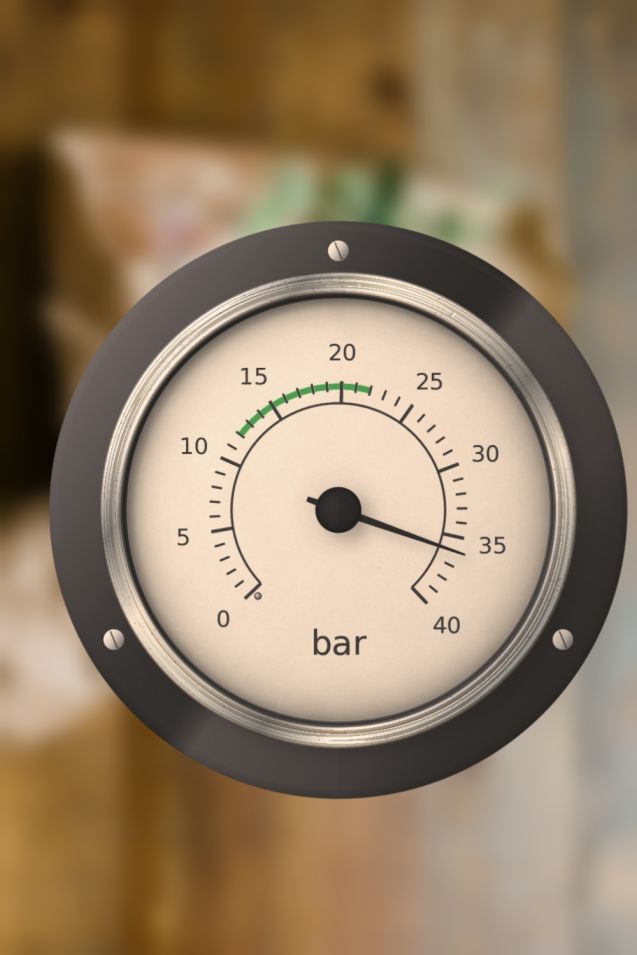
36 (bar)
